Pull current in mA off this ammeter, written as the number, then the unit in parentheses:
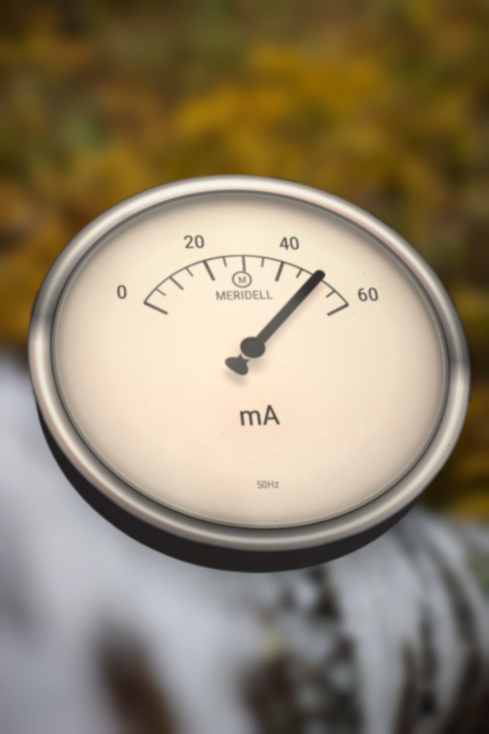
50 (mA)
